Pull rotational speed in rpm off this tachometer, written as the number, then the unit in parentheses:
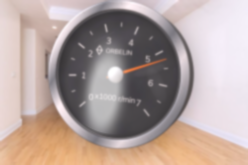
5250 (rpm)
